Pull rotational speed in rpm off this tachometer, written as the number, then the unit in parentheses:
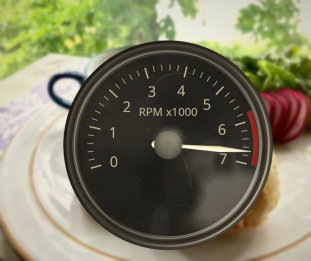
6700 (rpm)
